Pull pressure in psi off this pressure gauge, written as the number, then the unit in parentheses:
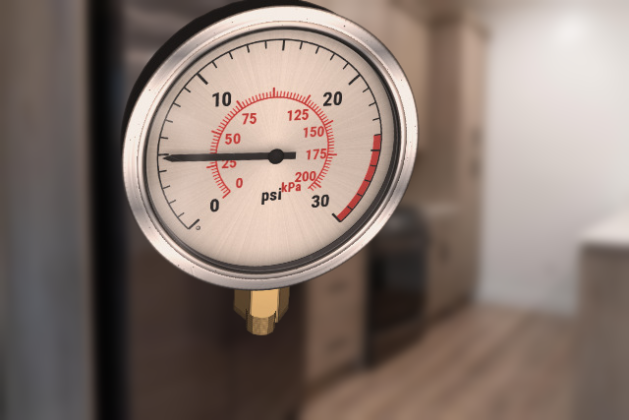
5 (psi)
